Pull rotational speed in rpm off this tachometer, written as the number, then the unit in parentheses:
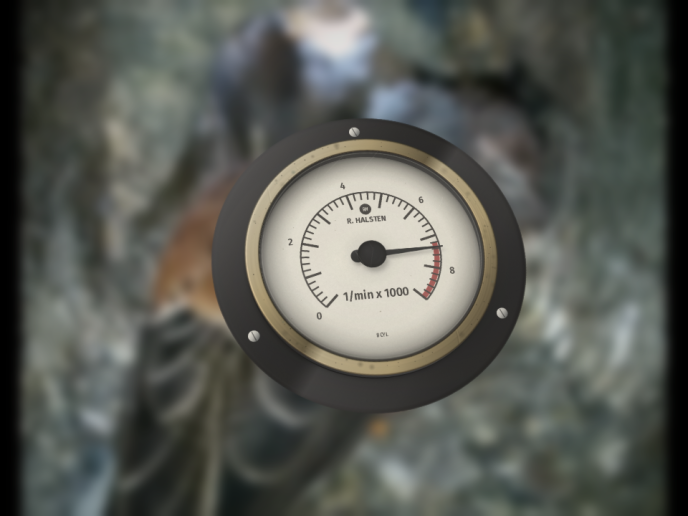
7400 (rpm)
